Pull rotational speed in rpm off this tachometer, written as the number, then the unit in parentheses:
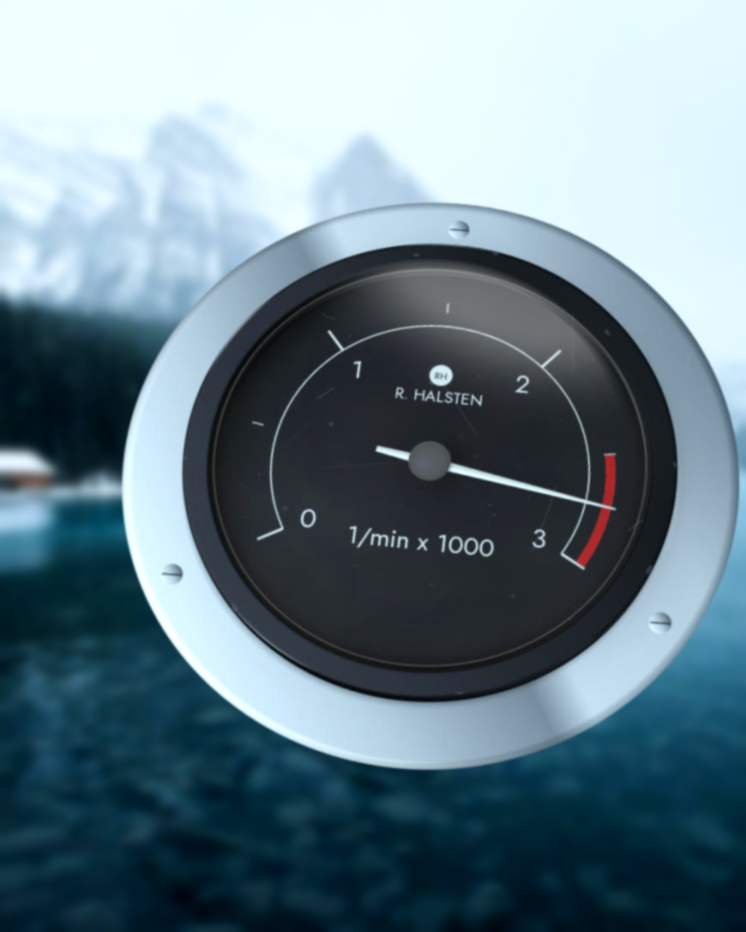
2750 (rpm)
